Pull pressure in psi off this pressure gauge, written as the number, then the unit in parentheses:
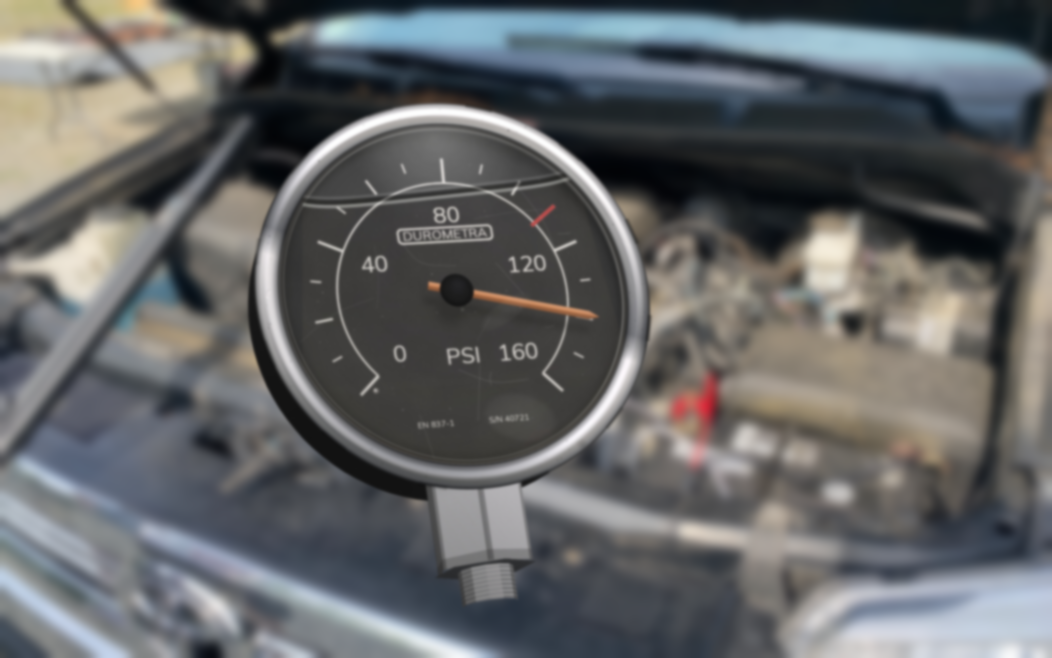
140 (psi)
